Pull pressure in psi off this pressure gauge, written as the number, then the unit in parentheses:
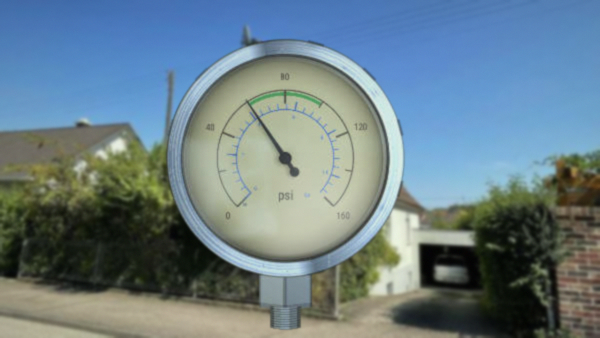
60 (psi)
